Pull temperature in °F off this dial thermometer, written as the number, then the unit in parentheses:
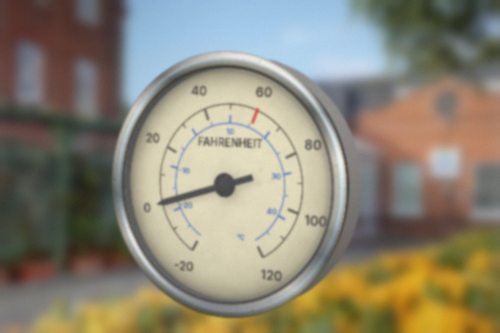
0 (°F)
